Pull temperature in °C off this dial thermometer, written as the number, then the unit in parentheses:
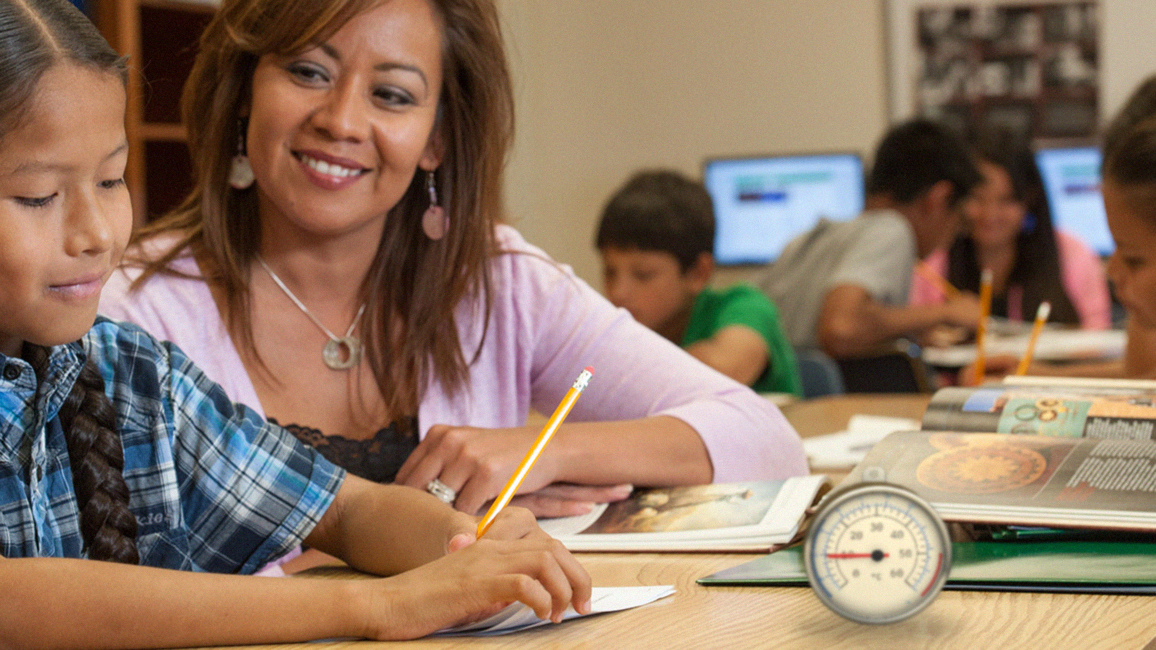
10 (°C)
